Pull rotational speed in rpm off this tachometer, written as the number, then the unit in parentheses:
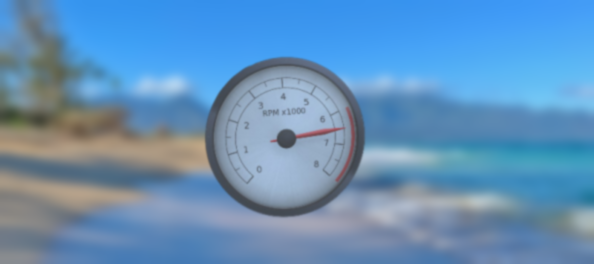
6500 (rpm)
